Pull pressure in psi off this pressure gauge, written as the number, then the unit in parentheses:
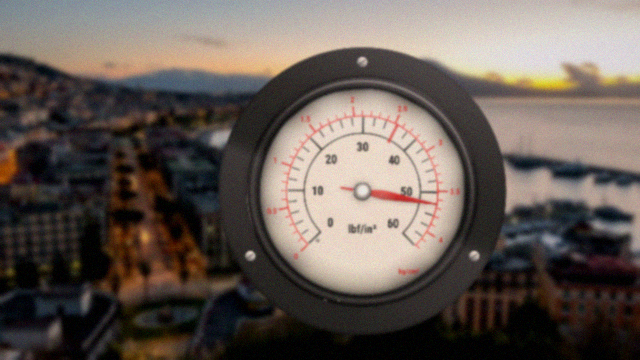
52 (psi)
